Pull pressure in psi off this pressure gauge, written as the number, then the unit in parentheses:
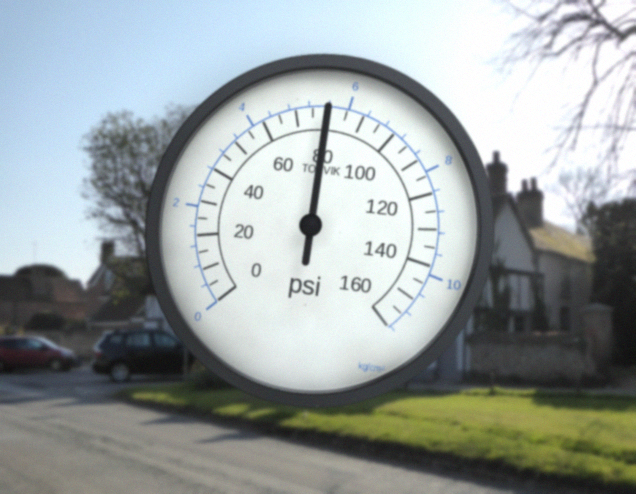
80 (psi)
